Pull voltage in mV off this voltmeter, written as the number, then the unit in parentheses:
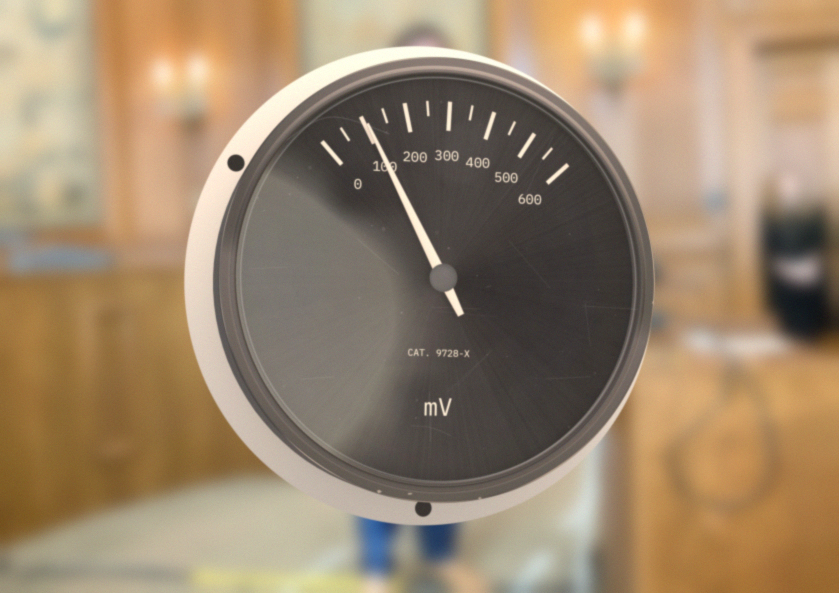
100 (mV)
